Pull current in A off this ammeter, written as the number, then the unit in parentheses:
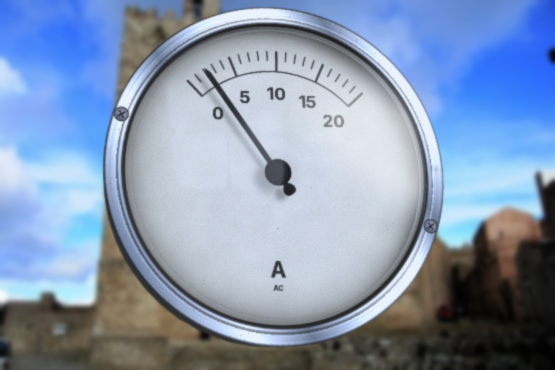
2 (A)
